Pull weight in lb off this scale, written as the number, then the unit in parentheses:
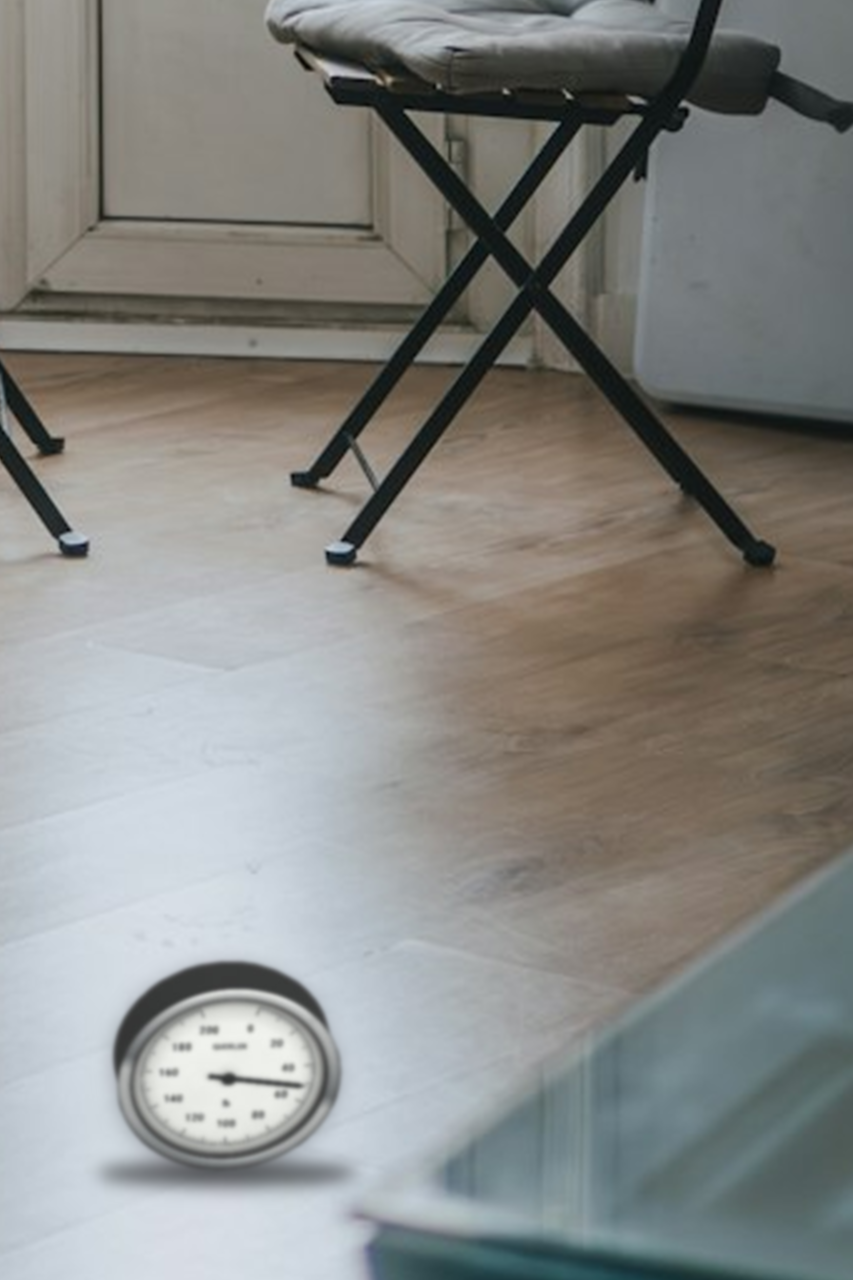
50 (lb)
